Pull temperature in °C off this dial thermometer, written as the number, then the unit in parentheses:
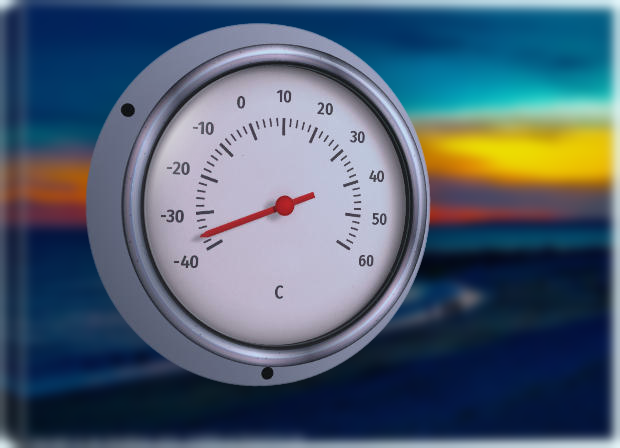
-36 (°C)
